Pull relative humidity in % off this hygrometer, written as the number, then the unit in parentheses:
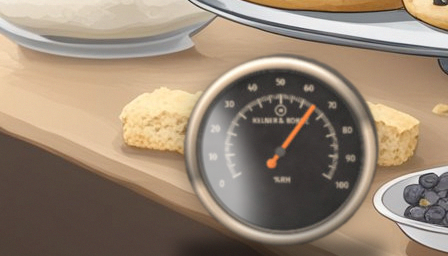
65 (%)
